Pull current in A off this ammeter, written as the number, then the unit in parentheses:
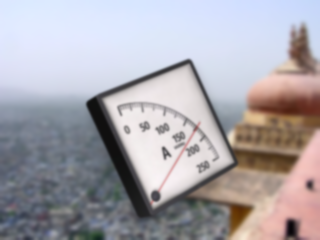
175 (A)
